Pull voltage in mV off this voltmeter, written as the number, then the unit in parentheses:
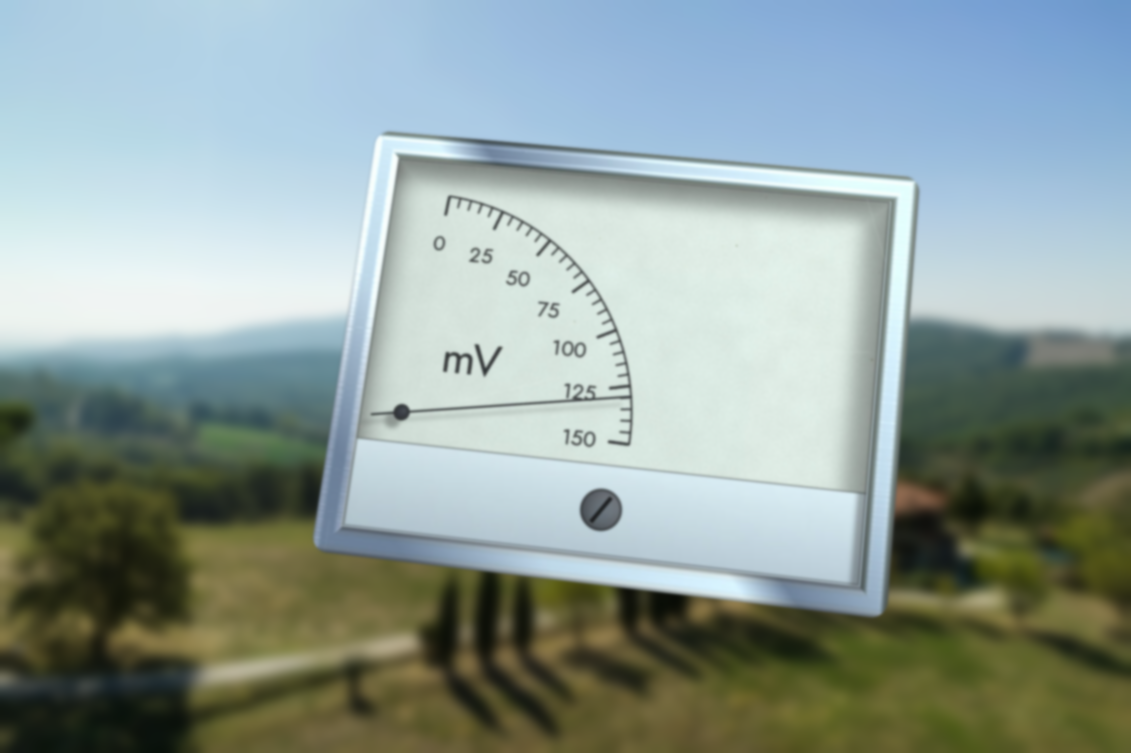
130 (mV)
